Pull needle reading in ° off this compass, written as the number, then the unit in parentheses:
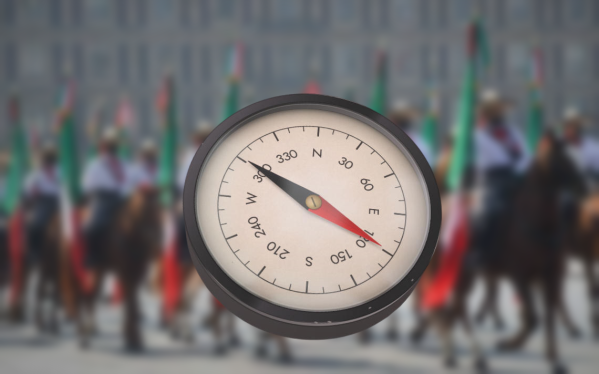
120 (°)
